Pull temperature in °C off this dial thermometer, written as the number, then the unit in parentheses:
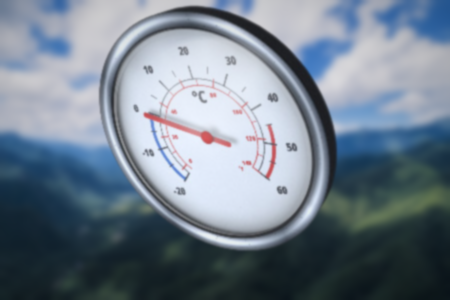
0 (°C)
